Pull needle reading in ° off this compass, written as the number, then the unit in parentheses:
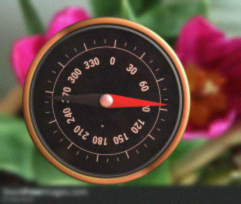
85 (°)
